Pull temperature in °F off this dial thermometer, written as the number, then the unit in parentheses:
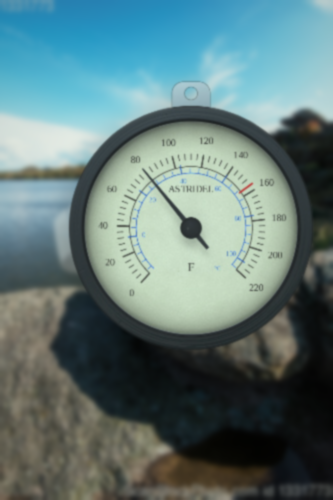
80 (°F)
